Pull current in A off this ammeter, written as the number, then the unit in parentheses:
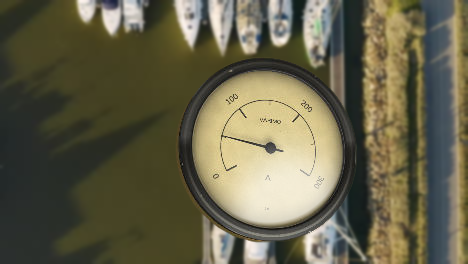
50 (A)
